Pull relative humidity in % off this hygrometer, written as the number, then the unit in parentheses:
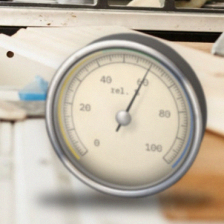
60 (%)
